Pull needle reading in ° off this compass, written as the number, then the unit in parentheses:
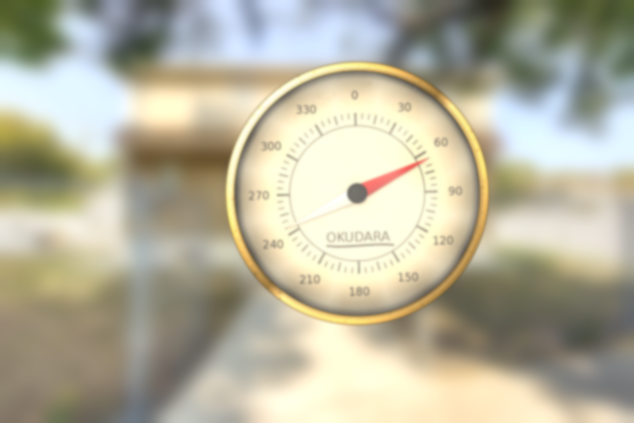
65 (°)
